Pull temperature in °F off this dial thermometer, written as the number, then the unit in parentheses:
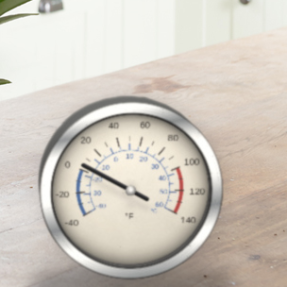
5 (°F)
